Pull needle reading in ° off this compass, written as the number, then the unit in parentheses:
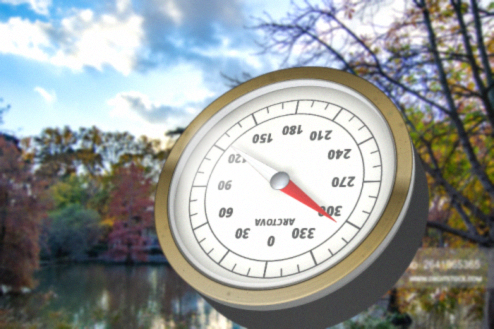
305 (°)
